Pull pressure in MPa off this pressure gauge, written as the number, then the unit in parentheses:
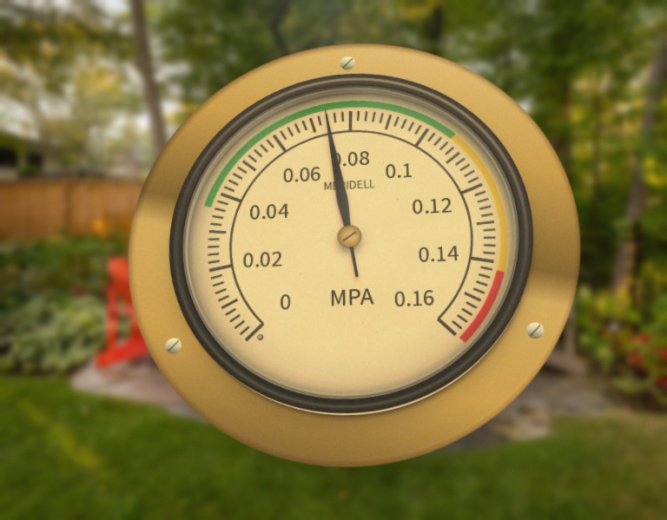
0.074 (MPa)
